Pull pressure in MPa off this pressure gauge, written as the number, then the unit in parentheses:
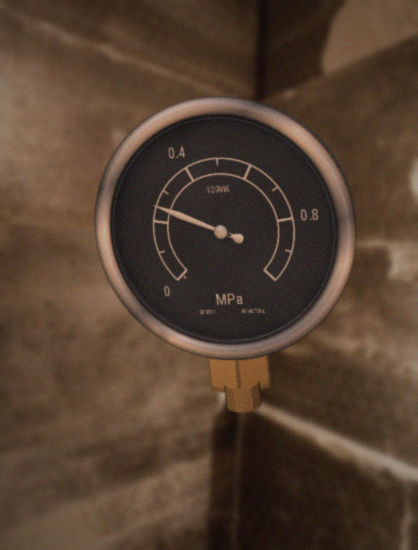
0.25 (MPa)
